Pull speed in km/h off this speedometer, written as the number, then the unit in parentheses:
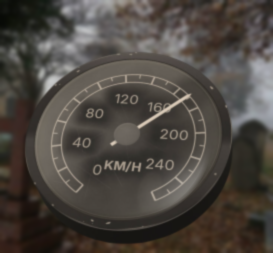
170 (km/h)
